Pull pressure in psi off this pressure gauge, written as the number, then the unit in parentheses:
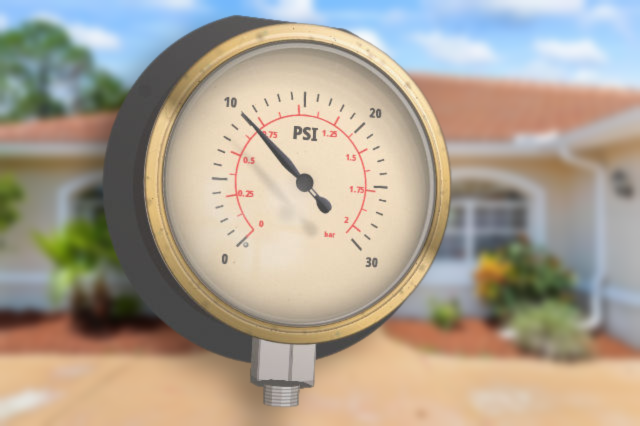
10 (psi)
